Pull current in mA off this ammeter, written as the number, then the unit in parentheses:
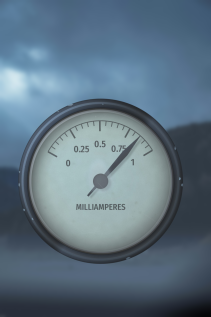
0.85 (mA)
